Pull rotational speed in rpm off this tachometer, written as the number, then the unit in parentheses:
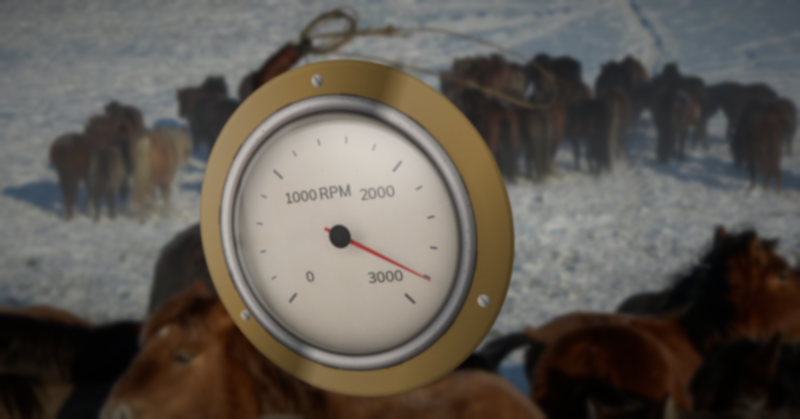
2800 (rpm)
